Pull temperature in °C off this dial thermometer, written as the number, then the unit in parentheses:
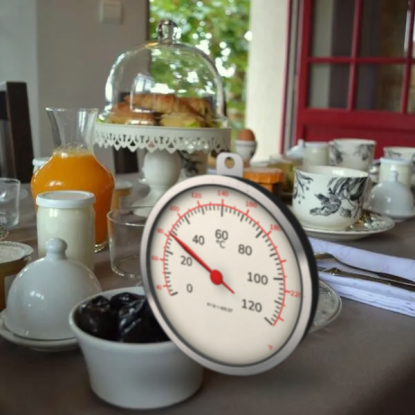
30 (°C)
